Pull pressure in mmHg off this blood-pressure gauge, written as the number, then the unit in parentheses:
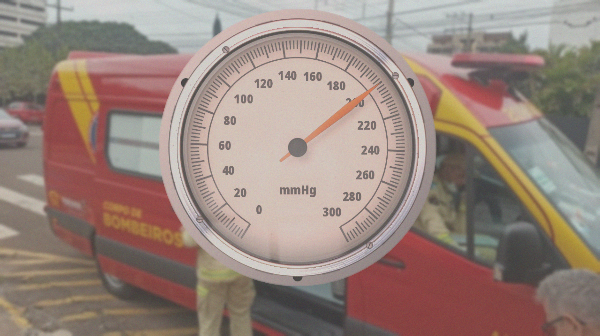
200 (mmHg)
